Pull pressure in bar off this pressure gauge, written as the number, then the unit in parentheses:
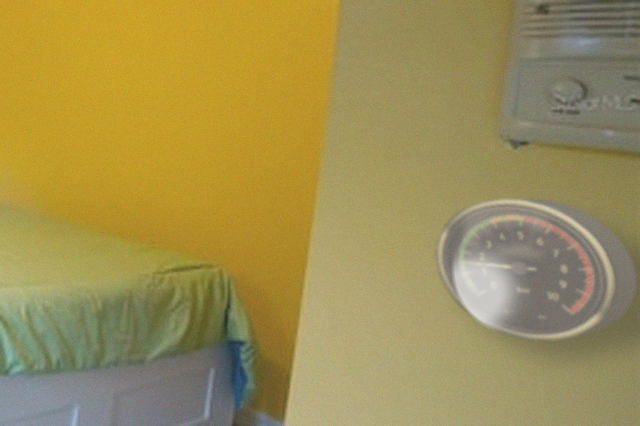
1.5 (bar)
